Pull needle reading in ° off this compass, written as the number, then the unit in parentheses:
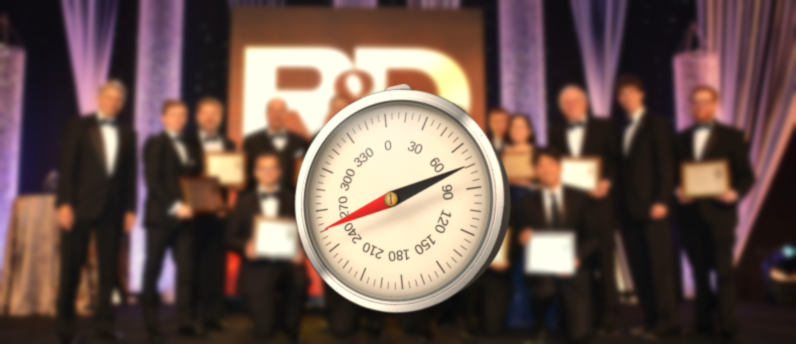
255 (°)
